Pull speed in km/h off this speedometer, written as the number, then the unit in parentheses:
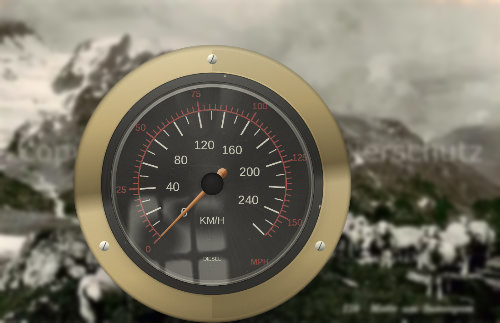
0 (km/h)
